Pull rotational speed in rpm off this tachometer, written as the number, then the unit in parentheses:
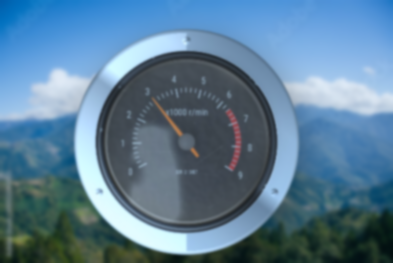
3000 (rpm)
